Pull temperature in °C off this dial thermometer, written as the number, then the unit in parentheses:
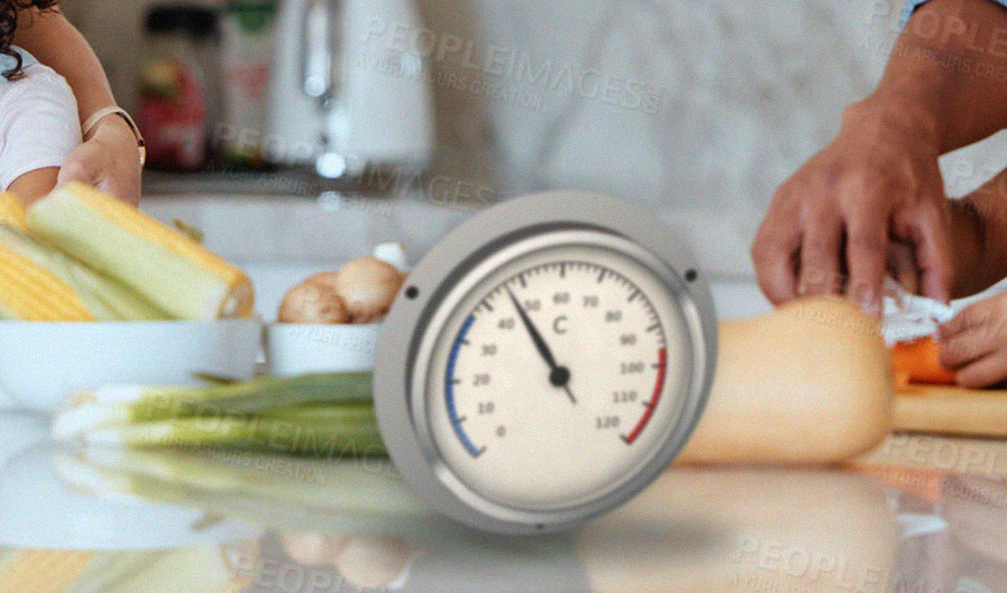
46 (°C)
